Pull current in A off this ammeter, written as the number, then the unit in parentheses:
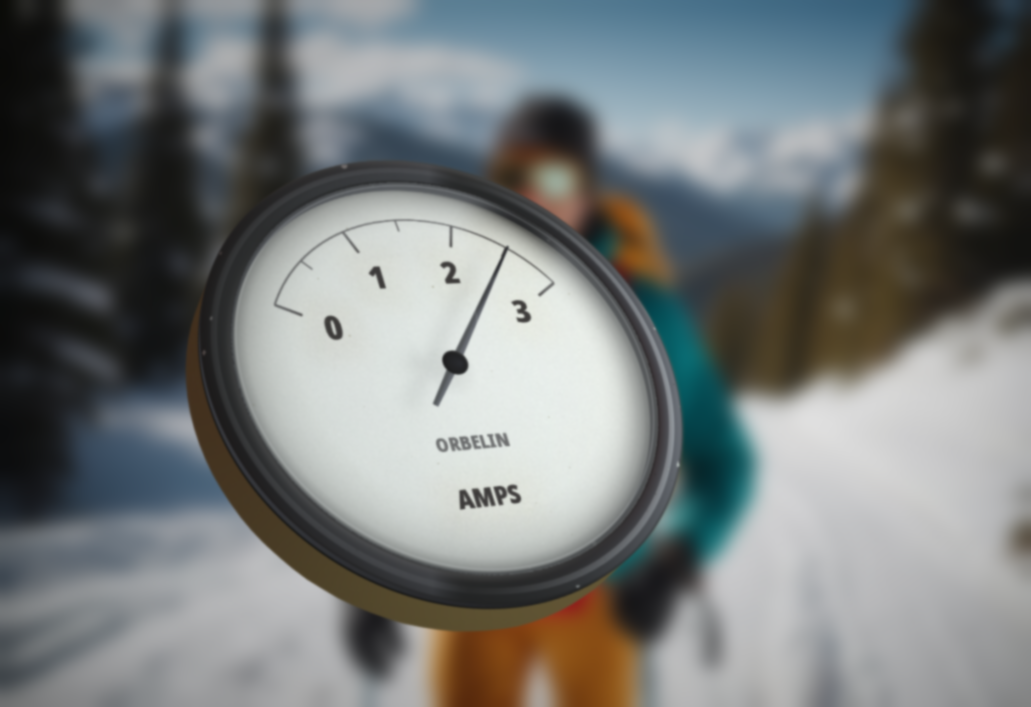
2.5 (A)
